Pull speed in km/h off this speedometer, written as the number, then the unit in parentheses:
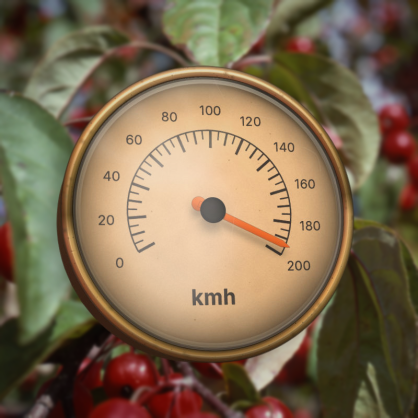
195 (km/h)
